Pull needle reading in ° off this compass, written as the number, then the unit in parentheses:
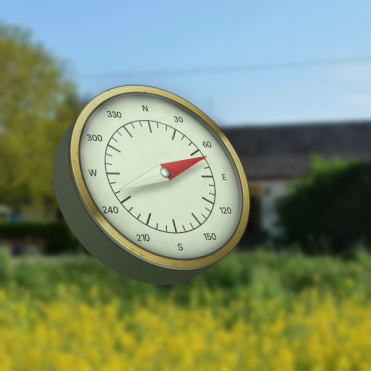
70 (°)
